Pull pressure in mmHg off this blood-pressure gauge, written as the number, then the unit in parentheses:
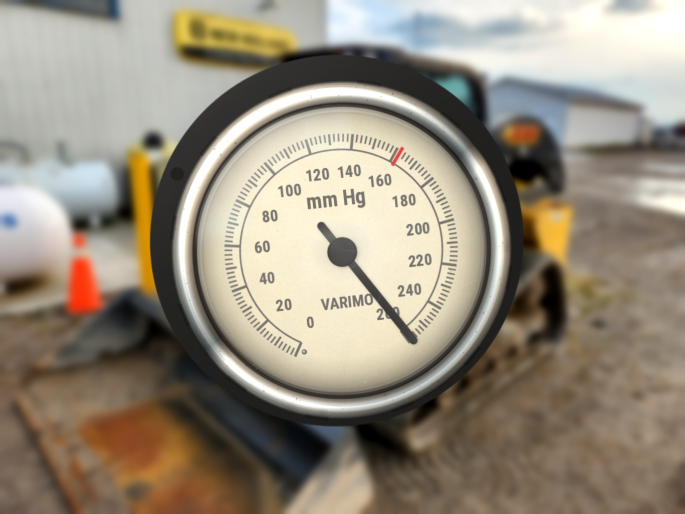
258 (mmHg)
